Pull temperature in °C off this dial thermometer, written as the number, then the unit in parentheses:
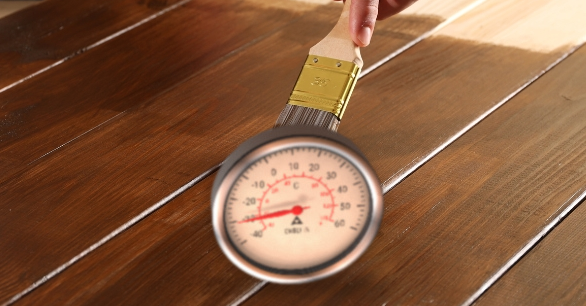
-30 (°C)
